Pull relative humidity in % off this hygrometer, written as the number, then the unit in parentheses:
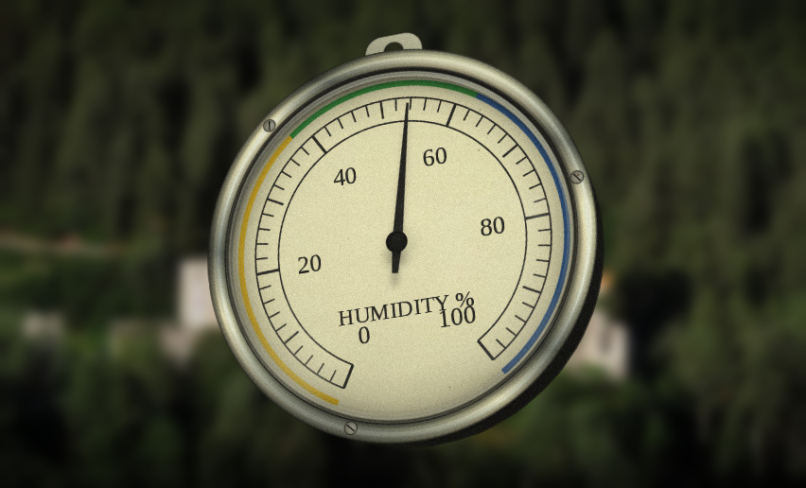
54 (%)
